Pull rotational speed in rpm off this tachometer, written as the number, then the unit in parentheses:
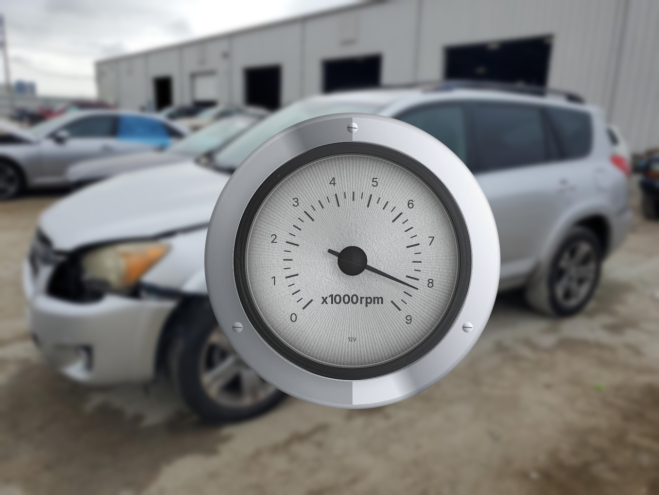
8250 (rpm)
